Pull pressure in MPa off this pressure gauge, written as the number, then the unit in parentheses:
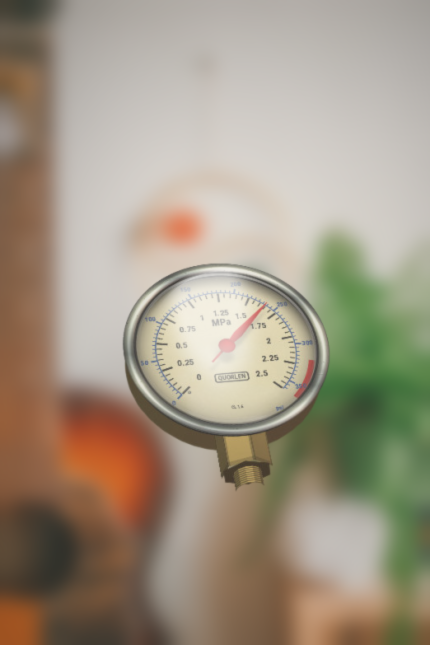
1.65 (MPa)
